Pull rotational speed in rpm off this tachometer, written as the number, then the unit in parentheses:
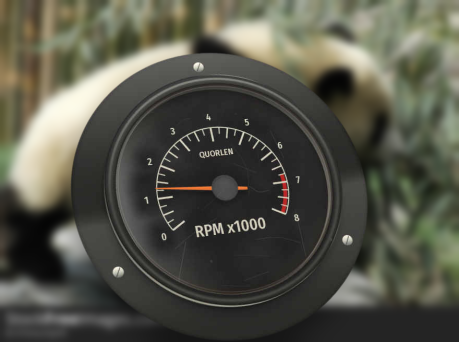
1250 (rpm)
